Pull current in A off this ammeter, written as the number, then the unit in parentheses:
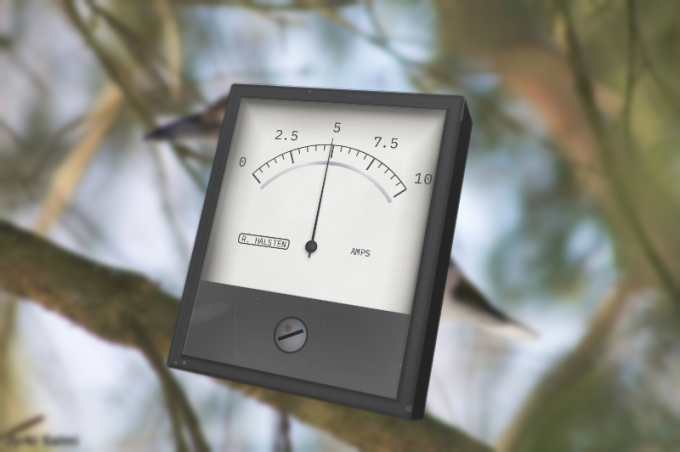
5 (A)
